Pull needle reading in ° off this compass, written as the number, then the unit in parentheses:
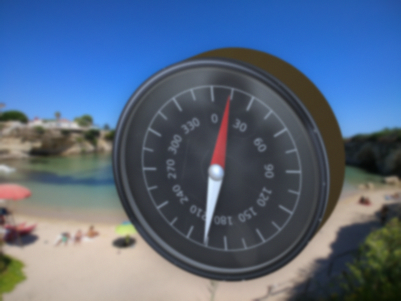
15 (°)
